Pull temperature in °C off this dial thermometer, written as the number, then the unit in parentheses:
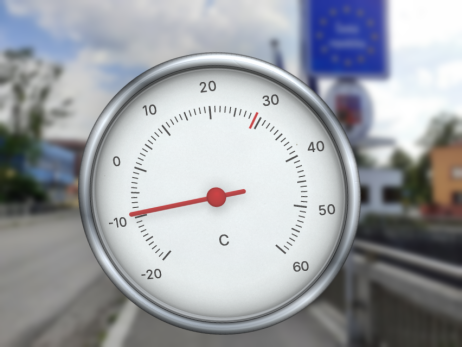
-9 (°C)
